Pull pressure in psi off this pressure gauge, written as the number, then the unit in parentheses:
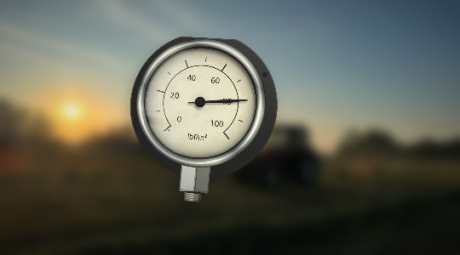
80 (psi)
